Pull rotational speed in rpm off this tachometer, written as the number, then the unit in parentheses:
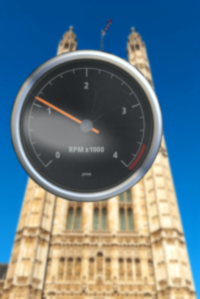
1100 (rpm)
